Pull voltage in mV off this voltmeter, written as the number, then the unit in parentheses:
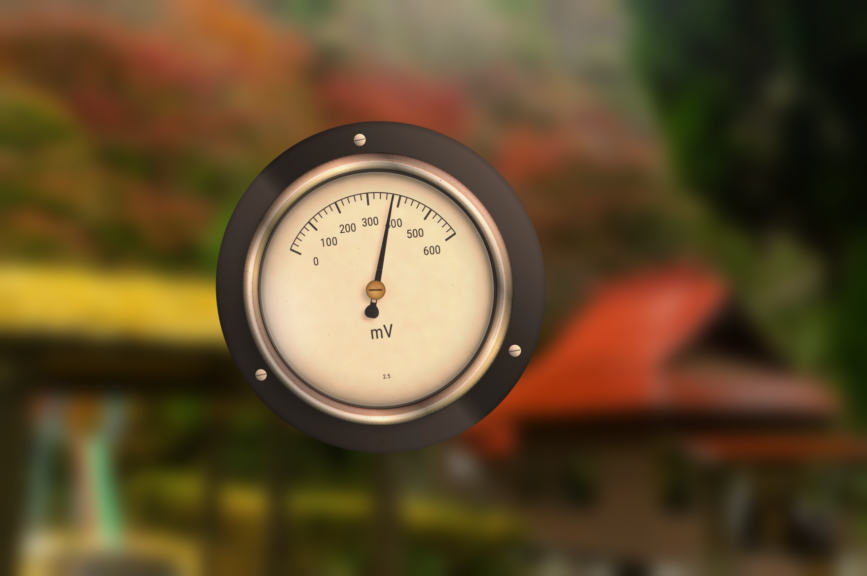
380 (mV)
